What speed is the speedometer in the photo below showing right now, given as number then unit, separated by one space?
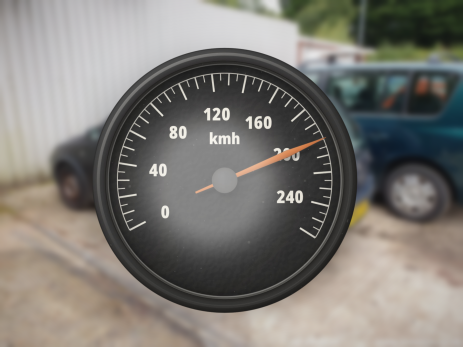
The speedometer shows 200 km/h
